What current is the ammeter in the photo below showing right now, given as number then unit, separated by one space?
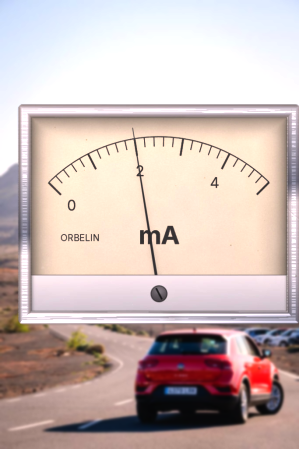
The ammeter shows 2 mA
